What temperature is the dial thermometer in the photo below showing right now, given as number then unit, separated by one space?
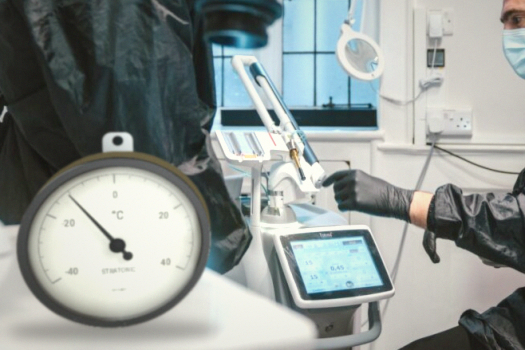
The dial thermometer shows -12 °C
